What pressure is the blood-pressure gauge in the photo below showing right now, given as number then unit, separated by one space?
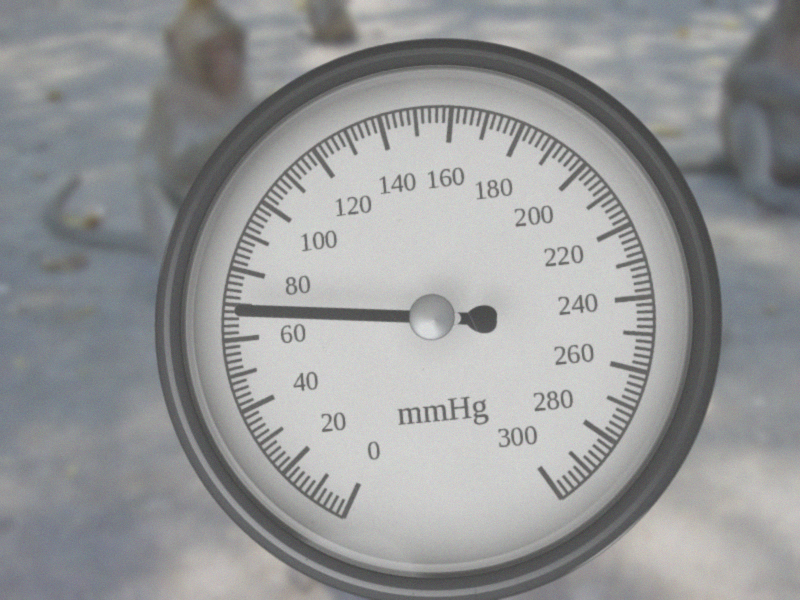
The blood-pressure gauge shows 68 mmHg
